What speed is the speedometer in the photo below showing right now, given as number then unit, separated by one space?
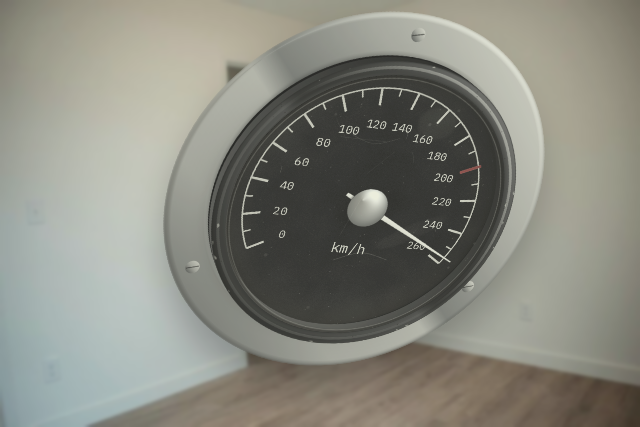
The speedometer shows 255 km/h
